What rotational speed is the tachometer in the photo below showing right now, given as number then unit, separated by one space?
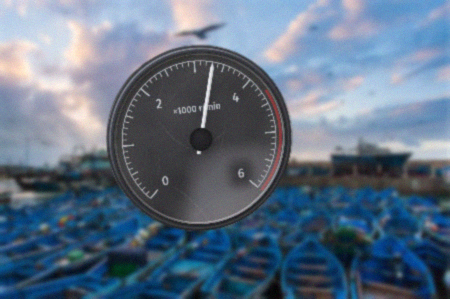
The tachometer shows 3300 rpm
